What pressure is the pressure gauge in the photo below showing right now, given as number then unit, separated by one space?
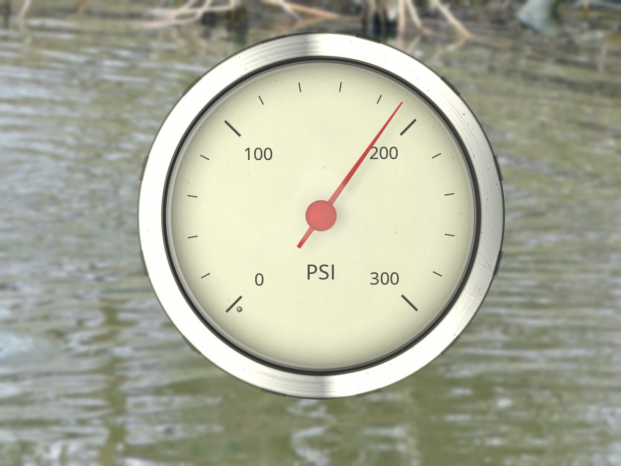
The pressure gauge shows 190 psi
